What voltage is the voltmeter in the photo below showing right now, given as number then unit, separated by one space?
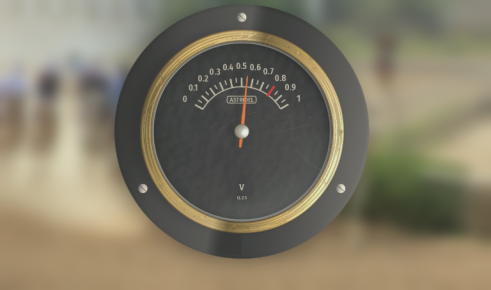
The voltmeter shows 0.55 V
